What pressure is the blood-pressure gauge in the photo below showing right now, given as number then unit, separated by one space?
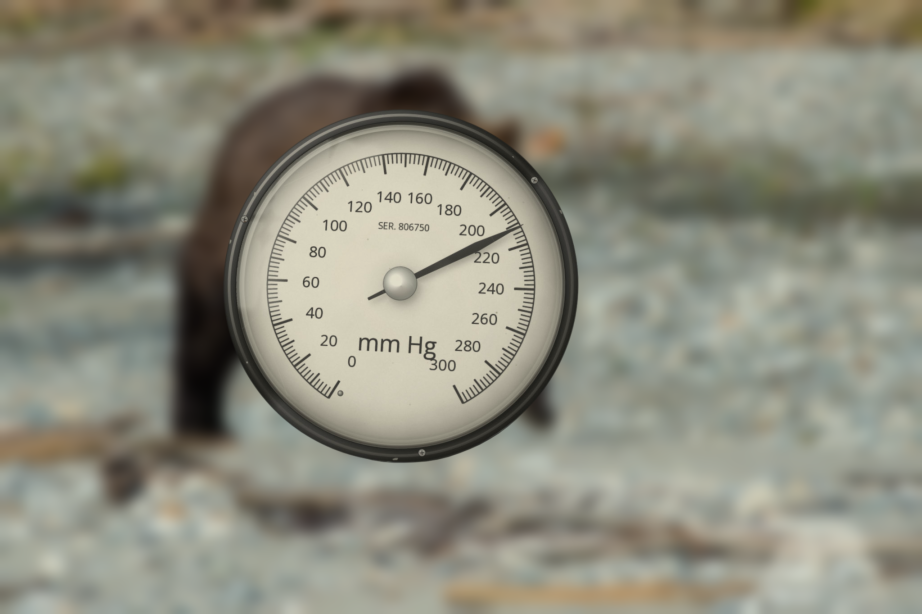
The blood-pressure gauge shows 212 mmHg
